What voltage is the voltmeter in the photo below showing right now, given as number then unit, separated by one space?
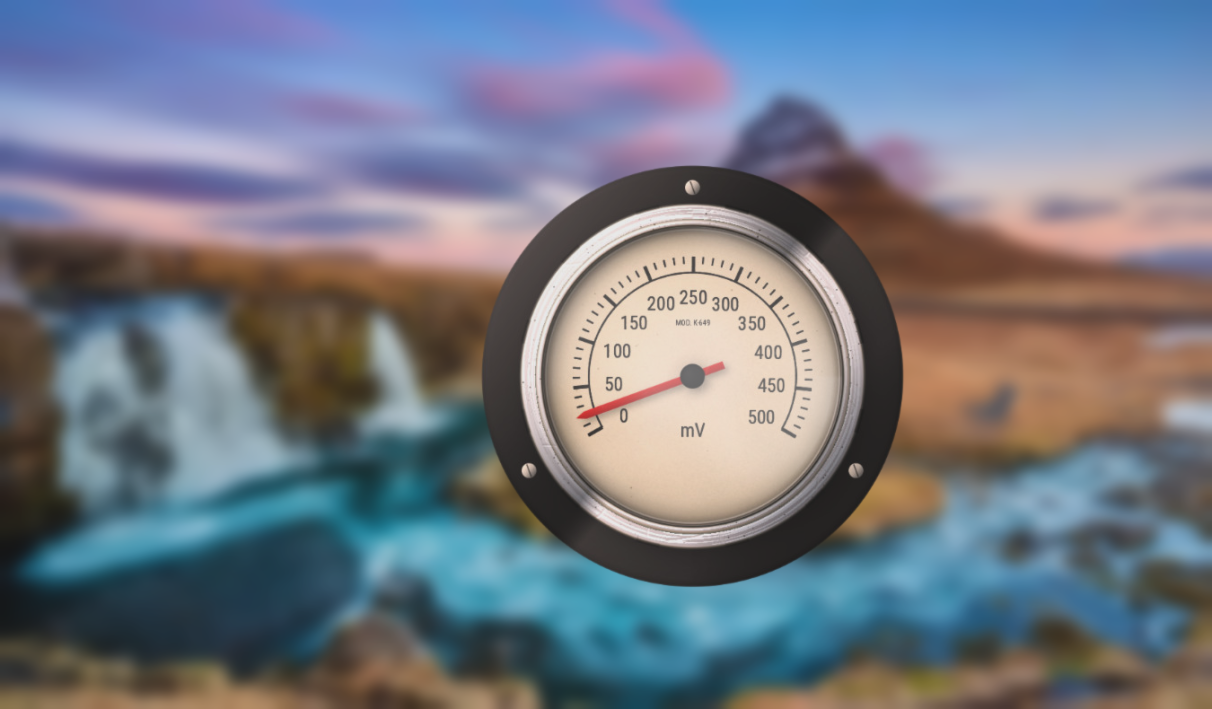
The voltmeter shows 20 mV
